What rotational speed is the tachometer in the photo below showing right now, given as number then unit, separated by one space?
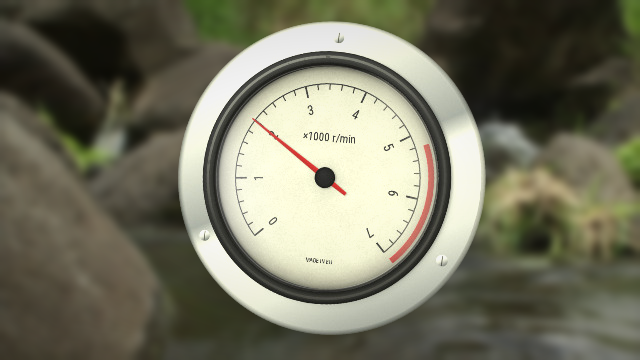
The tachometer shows 2000 rpm
